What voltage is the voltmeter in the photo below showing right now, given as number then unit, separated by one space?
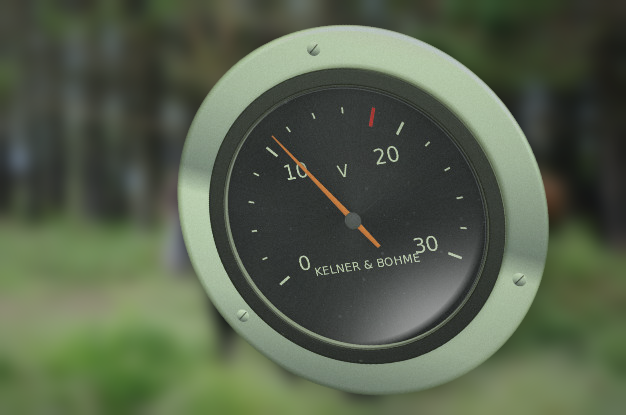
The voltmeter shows 11 V
